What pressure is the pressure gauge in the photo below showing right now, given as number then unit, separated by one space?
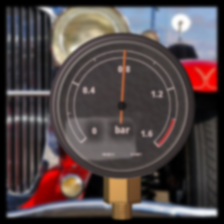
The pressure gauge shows 0.8 bar
